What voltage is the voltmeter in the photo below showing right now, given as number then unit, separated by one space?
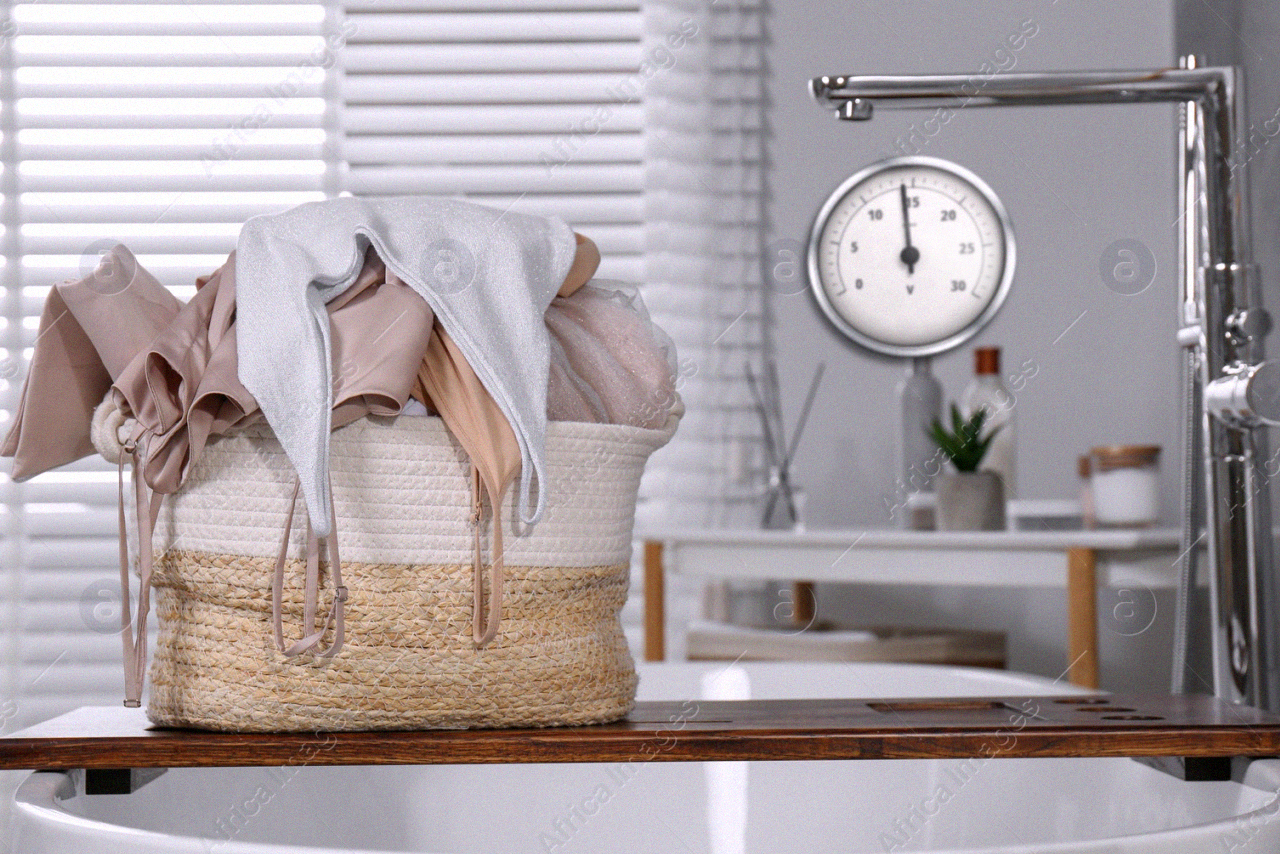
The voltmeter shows 14 V
